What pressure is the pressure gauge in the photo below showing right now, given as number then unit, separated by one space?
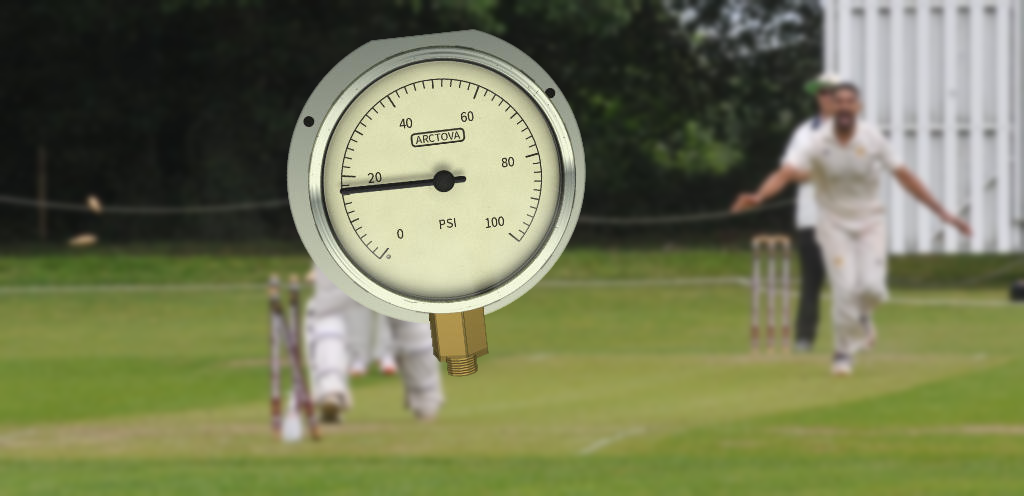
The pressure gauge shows 17 psi
